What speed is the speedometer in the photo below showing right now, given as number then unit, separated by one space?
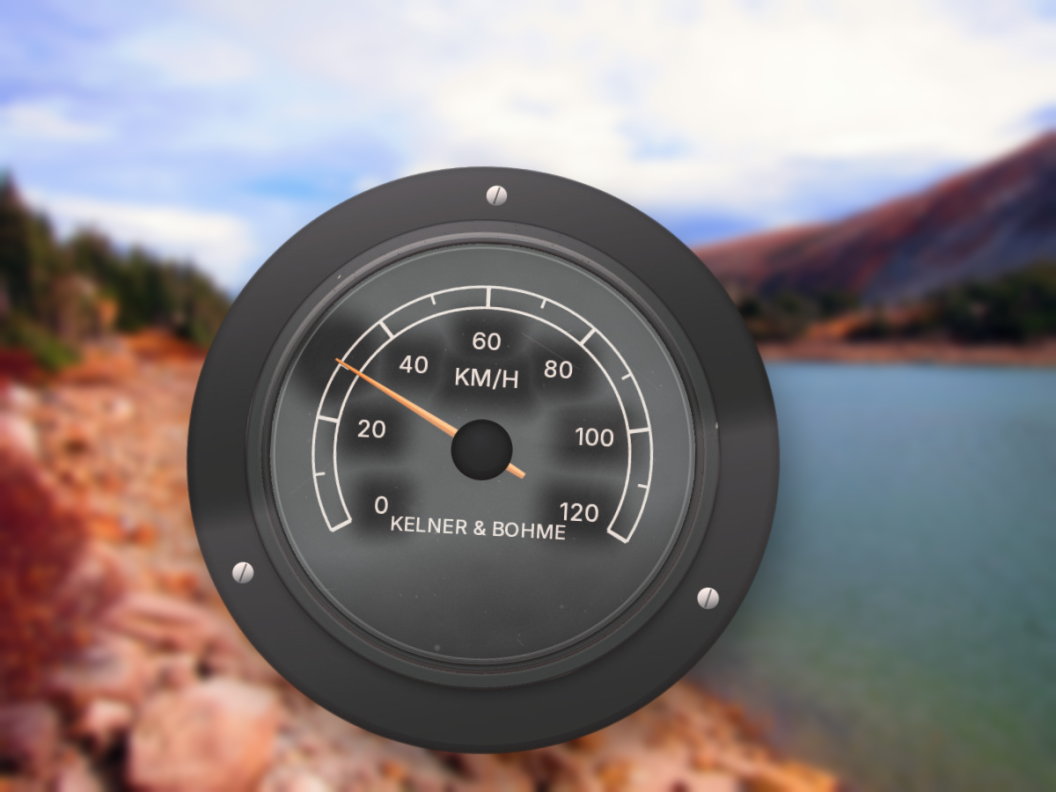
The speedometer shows 30 km/h
